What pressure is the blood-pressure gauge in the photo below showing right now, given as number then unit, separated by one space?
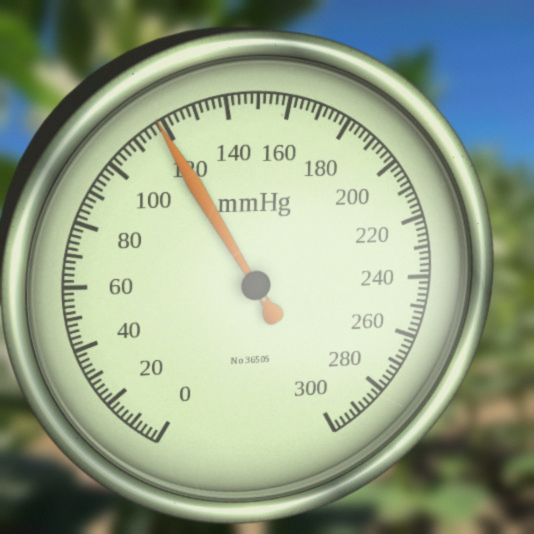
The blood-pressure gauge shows 118 mmHg
